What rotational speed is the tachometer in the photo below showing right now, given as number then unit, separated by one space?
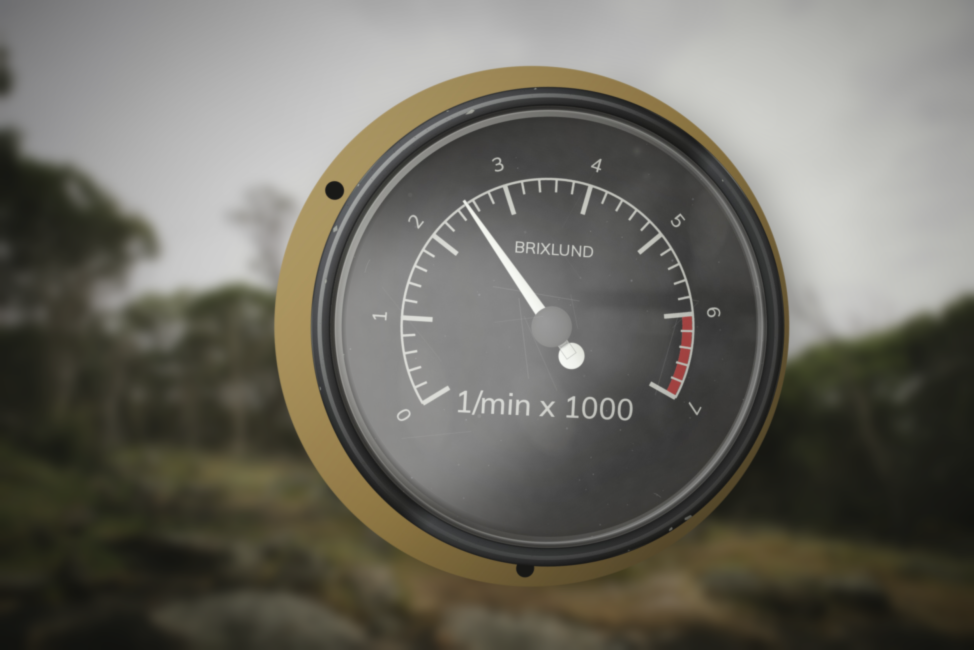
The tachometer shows 2500 rpm
